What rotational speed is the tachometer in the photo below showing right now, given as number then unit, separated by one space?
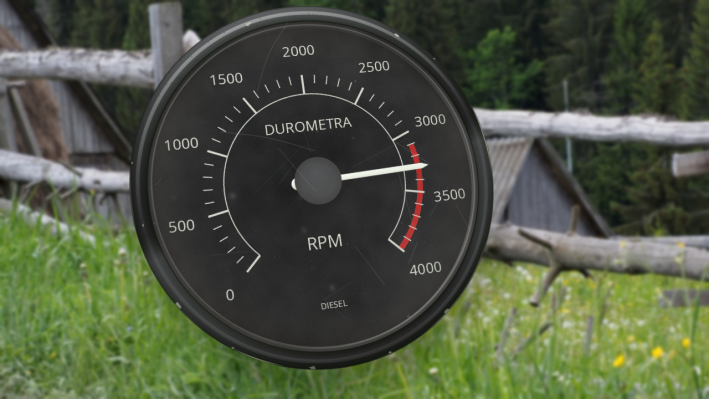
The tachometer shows 3300 rpm
